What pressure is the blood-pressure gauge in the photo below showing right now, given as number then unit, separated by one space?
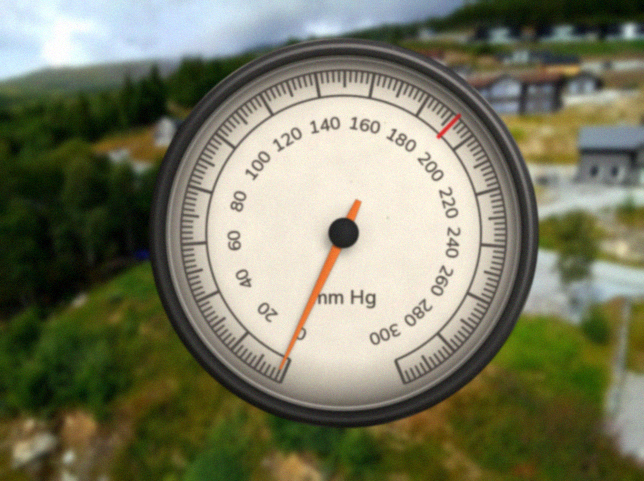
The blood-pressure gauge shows 2 mmHg
